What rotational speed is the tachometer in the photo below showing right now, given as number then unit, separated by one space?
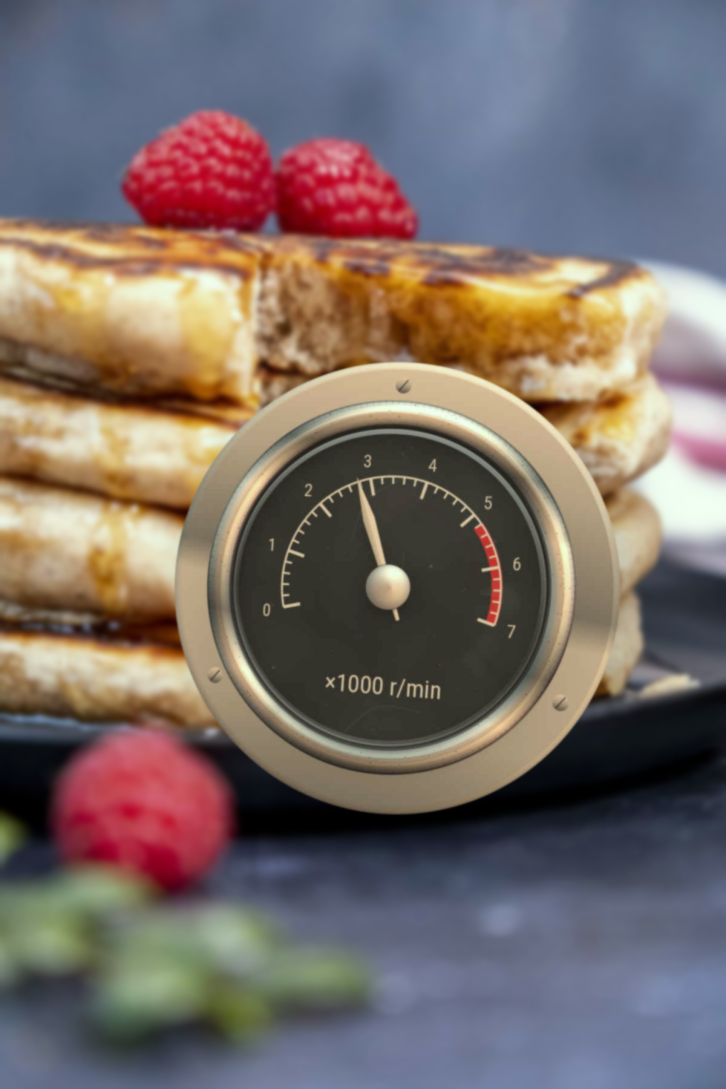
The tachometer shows 2800 rpm
